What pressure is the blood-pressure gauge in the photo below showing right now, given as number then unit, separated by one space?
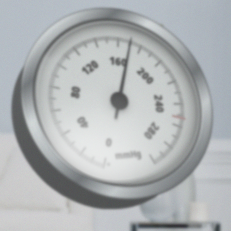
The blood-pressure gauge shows 170 mmHg
